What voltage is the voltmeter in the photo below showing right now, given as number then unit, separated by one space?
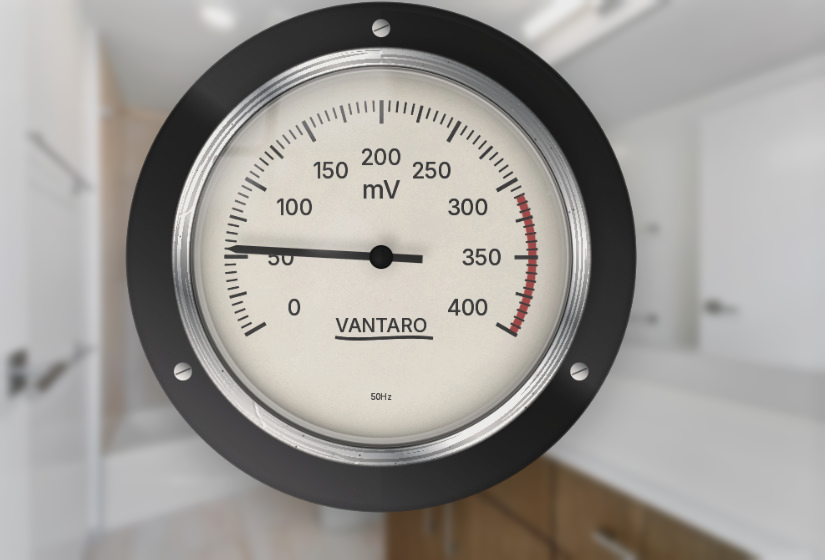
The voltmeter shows 55 mV
